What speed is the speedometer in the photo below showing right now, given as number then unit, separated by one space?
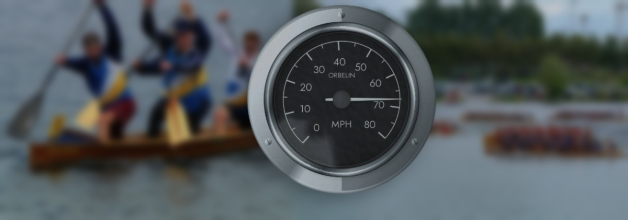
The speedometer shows 67.5 mph
